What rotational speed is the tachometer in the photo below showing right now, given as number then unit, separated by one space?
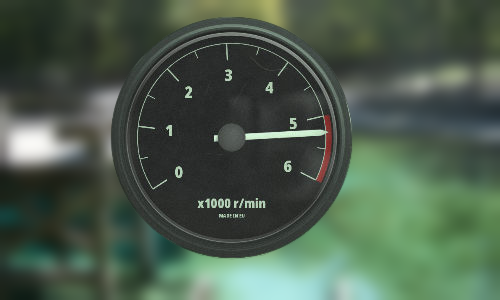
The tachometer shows 5250 rpm
